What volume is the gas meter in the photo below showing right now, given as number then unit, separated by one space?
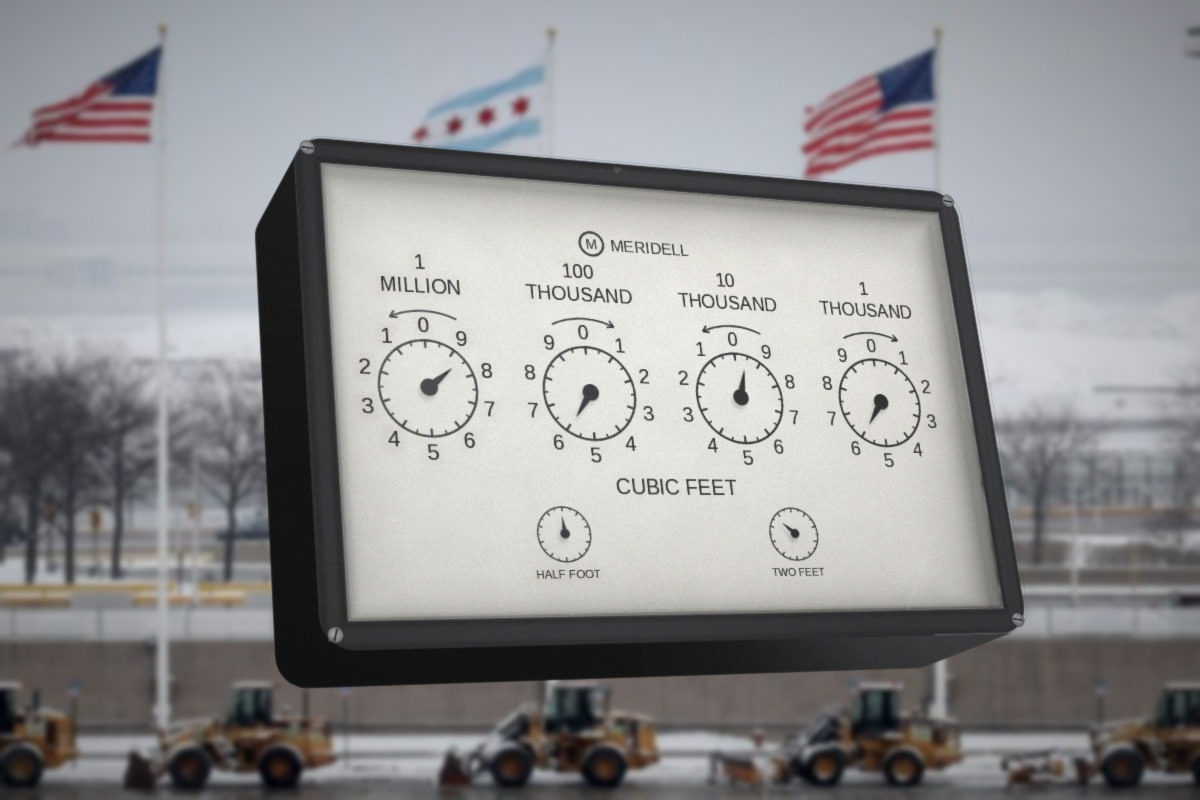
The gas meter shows 859600 ft³
